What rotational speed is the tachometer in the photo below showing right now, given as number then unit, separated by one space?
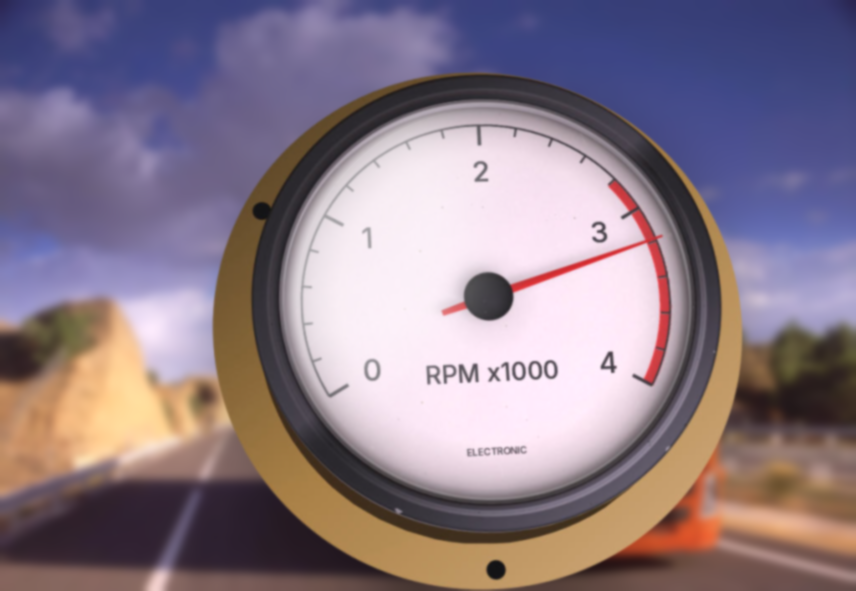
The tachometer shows 3200 rpm
